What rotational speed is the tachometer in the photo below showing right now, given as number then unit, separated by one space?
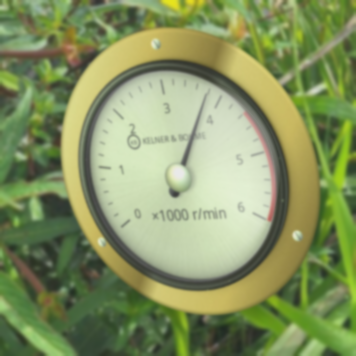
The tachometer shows 3800 rpm
